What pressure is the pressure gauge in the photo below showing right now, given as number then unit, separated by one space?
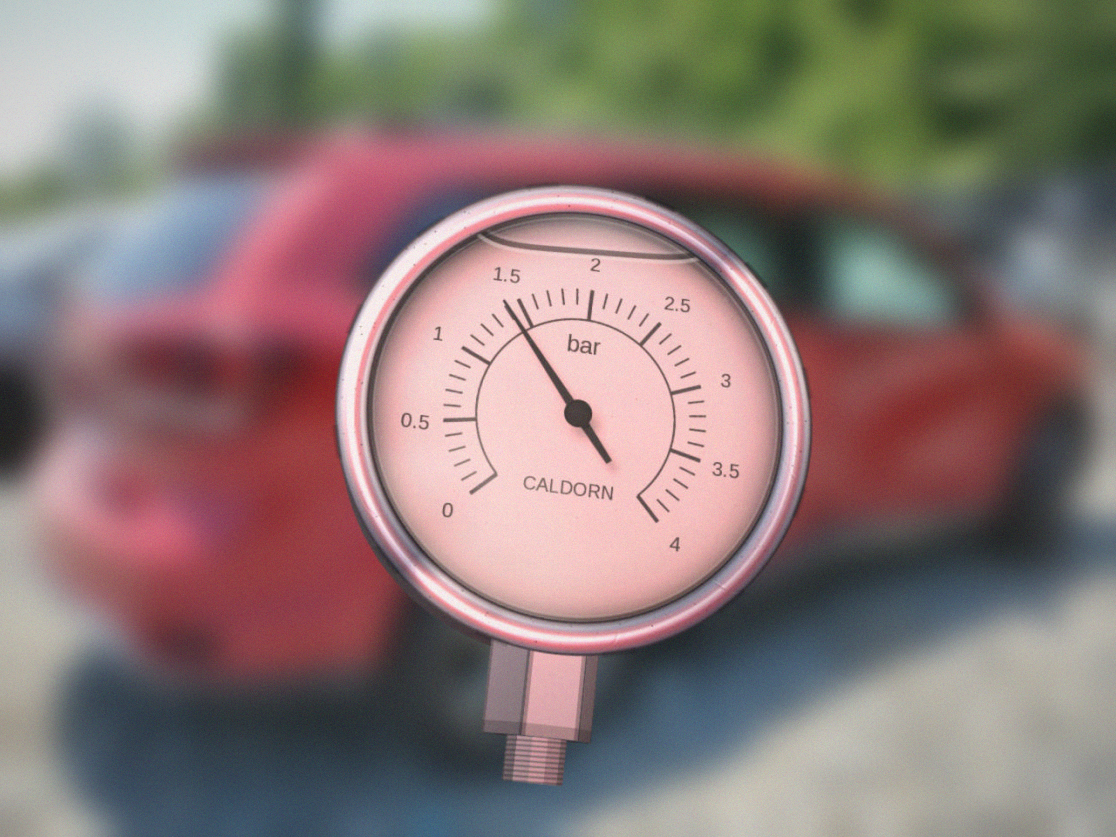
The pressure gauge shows 1.4 bar
